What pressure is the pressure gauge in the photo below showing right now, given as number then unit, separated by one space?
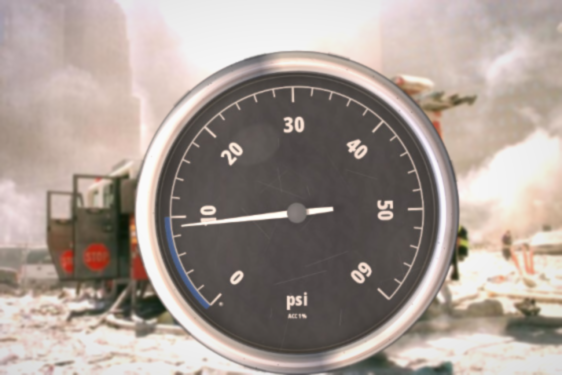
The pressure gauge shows 9 psi
